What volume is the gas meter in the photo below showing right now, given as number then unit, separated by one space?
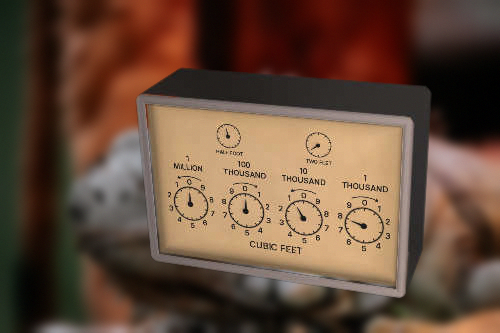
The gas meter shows 800 ft³
